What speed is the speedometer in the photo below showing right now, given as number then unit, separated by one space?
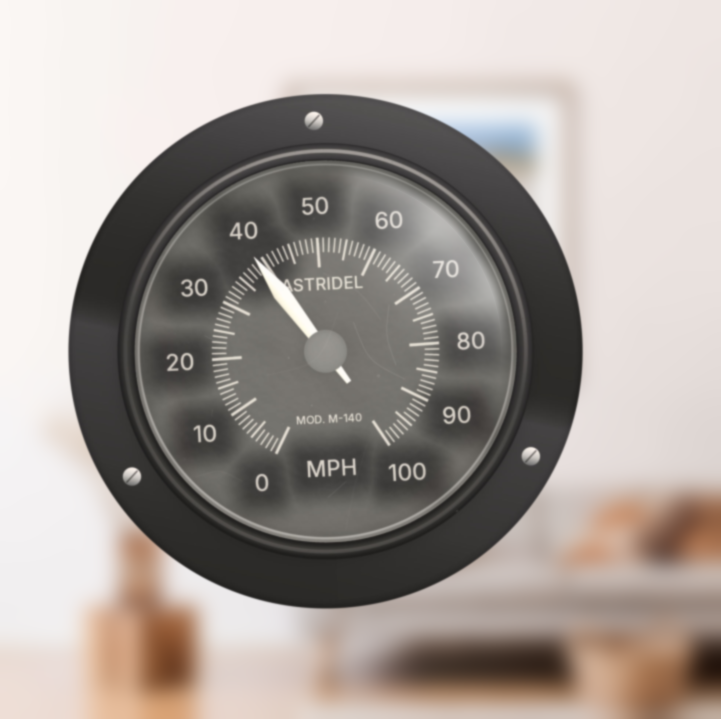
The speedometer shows 39 mph
